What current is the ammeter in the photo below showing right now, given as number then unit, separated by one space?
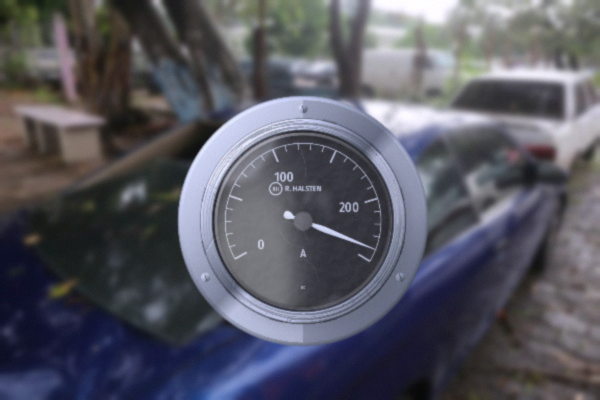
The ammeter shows 240 A
